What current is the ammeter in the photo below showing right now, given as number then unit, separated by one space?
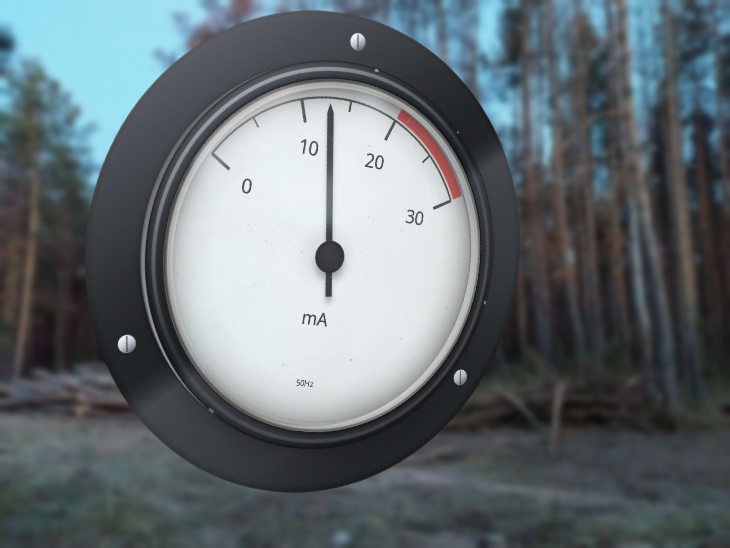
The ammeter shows 12.5 mA
